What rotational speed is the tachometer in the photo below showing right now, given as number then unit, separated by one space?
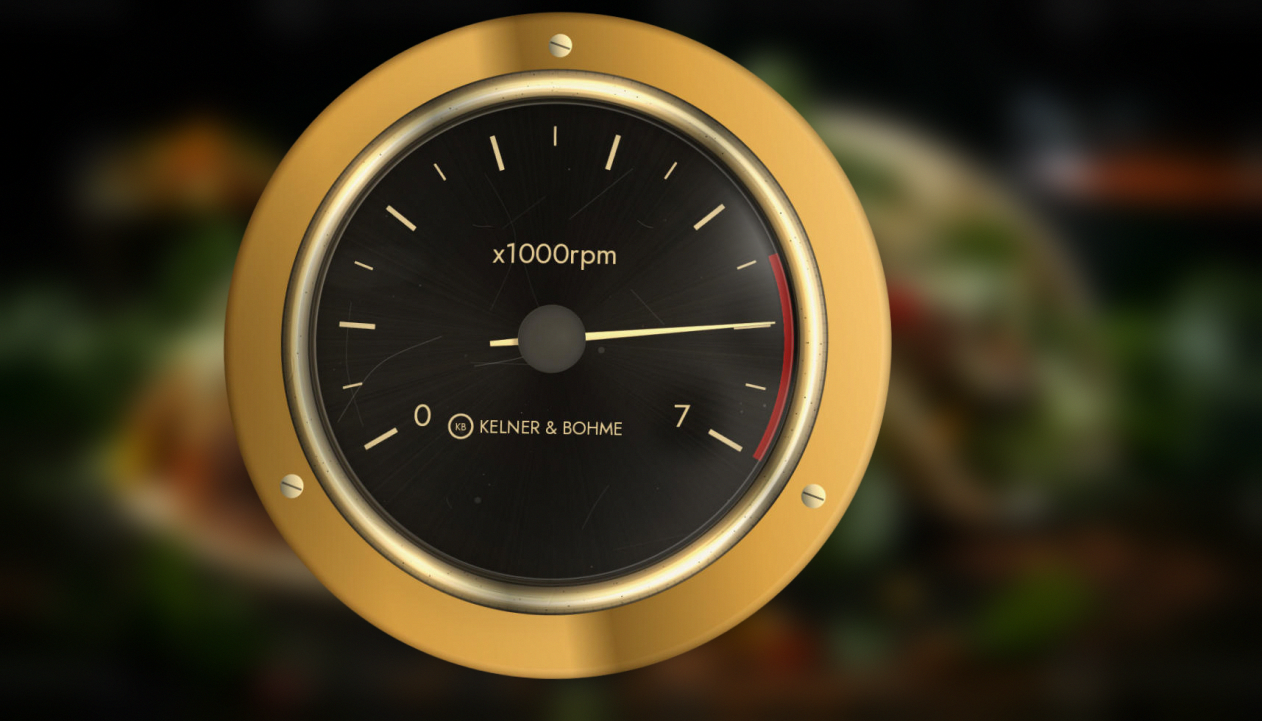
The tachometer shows 6000 rpm
